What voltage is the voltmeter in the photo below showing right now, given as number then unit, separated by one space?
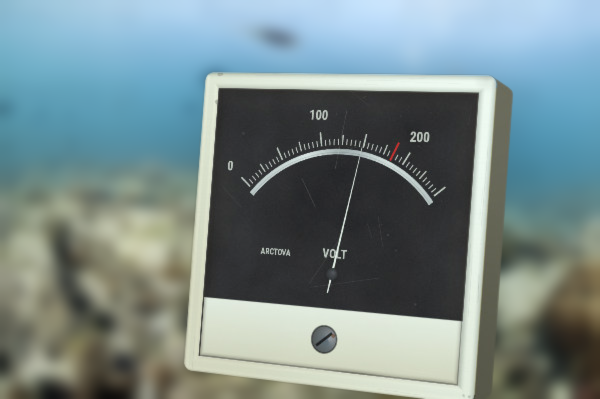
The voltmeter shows 150 V
